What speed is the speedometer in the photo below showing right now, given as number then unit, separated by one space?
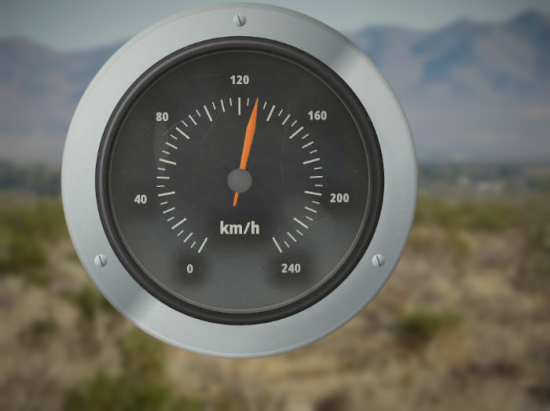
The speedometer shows 130 km/h
